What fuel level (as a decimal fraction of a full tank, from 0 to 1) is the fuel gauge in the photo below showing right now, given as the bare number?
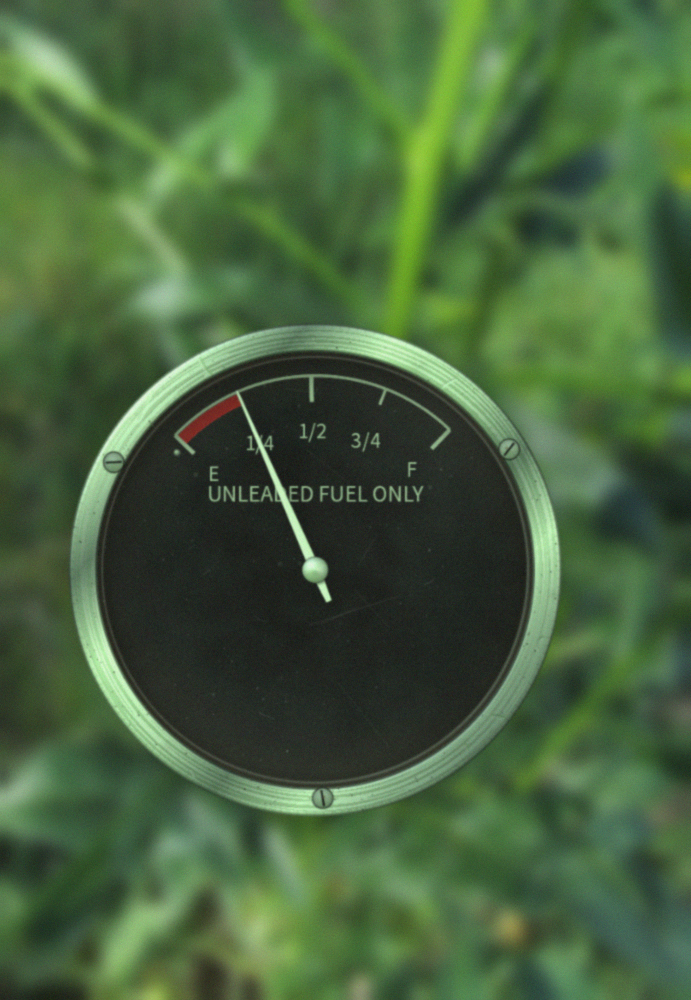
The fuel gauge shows 0.25
